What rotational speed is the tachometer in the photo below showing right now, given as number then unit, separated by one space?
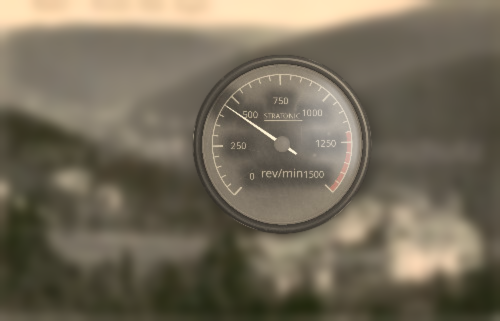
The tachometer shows 450 rpm
